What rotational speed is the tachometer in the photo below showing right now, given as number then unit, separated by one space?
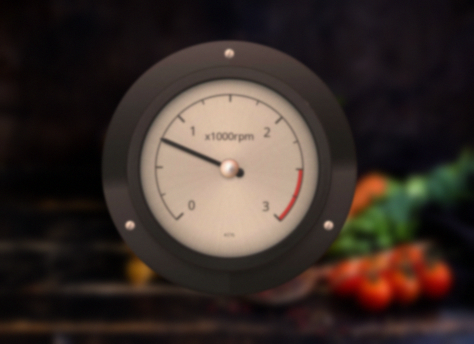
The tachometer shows 750 rpm
